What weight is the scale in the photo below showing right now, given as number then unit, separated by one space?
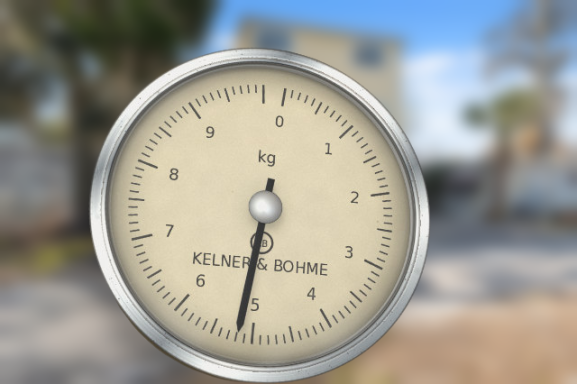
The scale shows 5.2 kg
